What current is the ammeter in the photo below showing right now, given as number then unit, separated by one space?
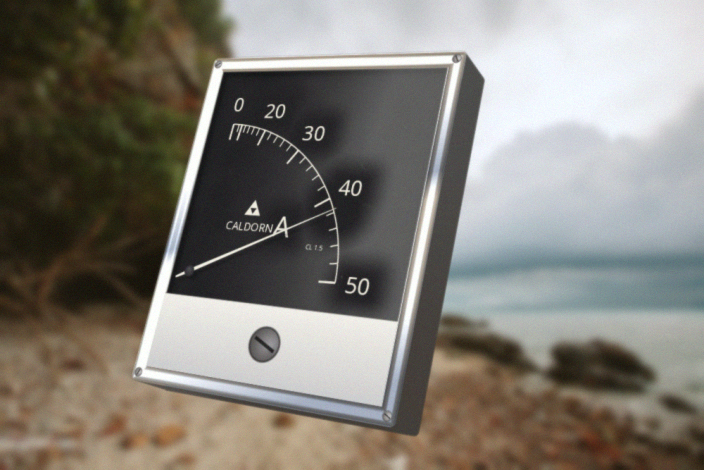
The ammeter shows 42 A
